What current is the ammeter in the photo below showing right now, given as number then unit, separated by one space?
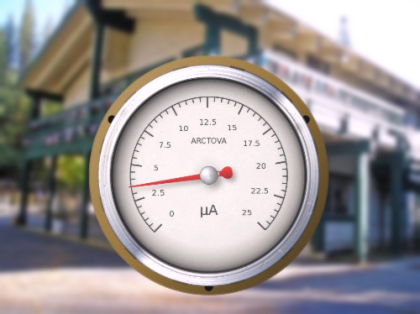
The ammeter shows 3.5 µA
